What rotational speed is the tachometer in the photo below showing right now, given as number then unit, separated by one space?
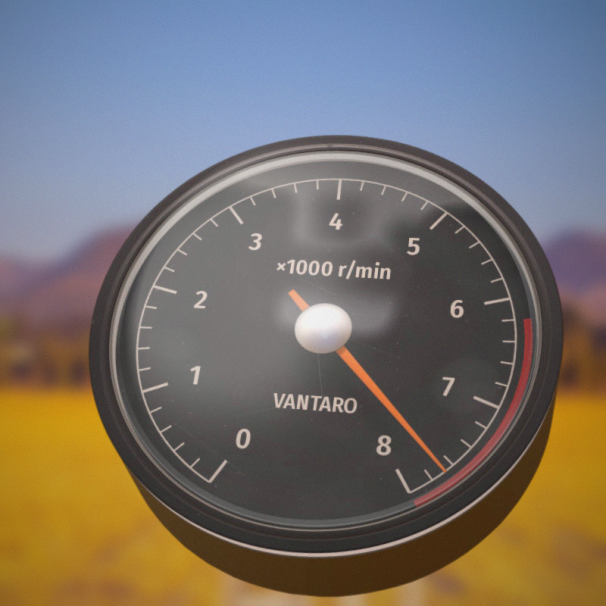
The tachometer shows 7700 rpm
